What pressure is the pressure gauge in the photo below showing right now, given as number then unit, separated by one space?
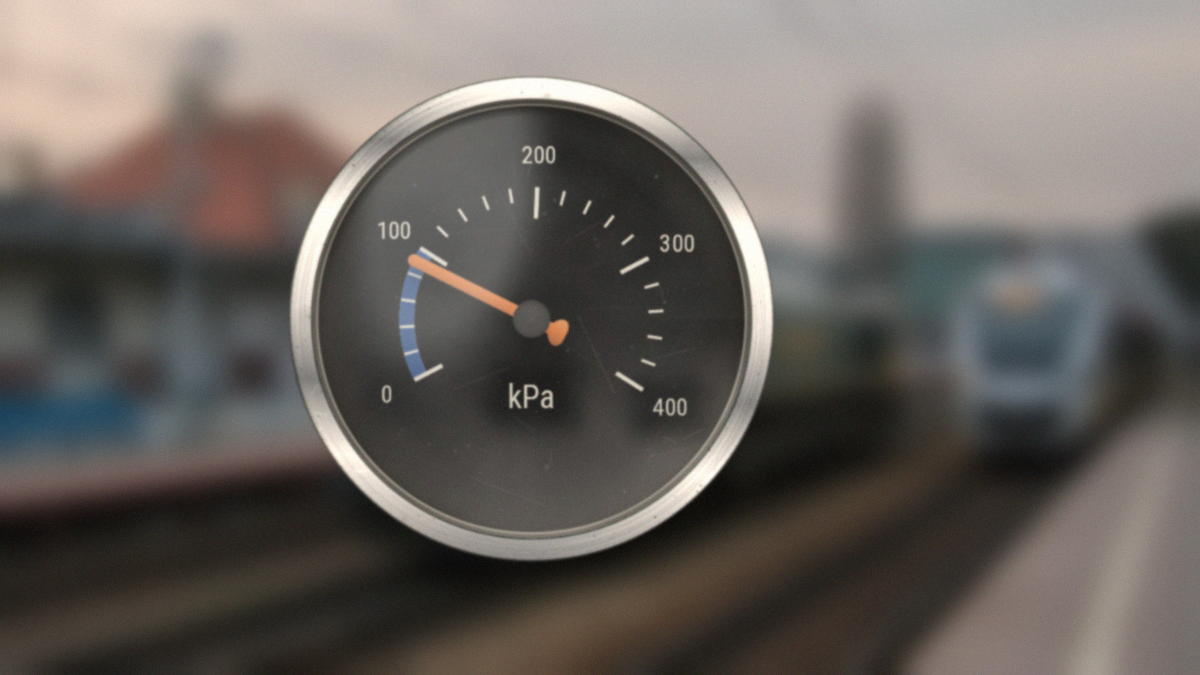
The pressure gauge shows 90 kPa
